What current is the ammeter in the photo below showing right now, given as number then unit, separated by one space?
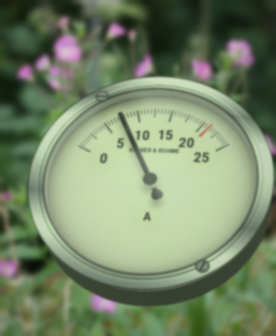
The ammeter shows 7.5 A
